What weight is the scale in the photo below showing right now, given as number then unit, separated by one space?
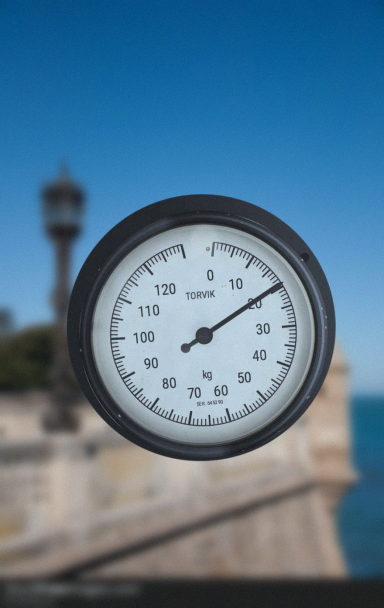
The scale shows 19 kg
